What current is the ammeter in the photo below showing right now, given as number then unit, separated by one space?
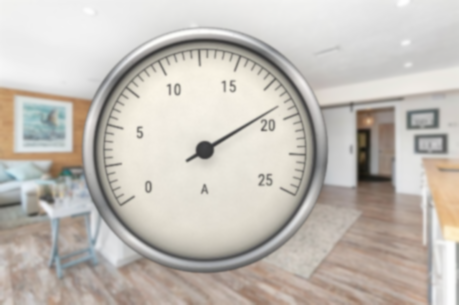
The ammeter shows 19 A
